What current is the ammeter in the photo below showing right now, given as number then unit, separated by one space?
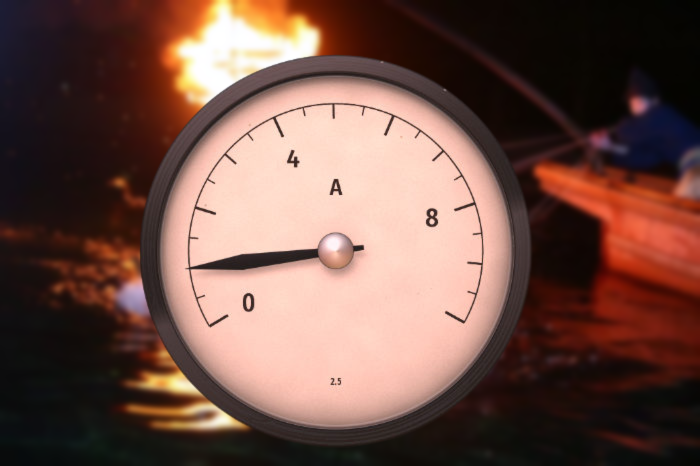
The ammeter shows 1 A
